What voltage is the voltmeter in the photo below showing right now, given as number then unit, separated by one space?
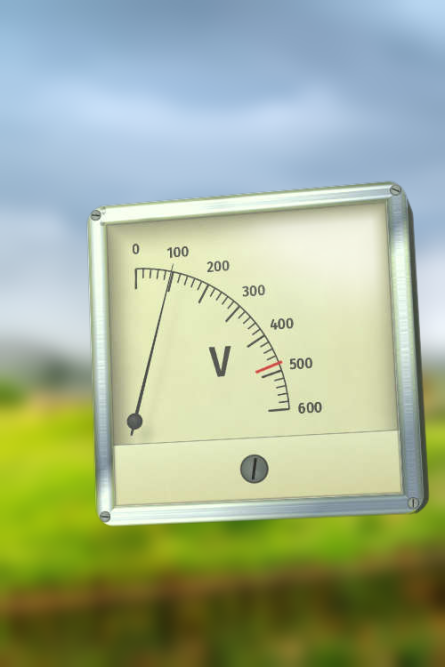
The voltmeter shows 100 V
